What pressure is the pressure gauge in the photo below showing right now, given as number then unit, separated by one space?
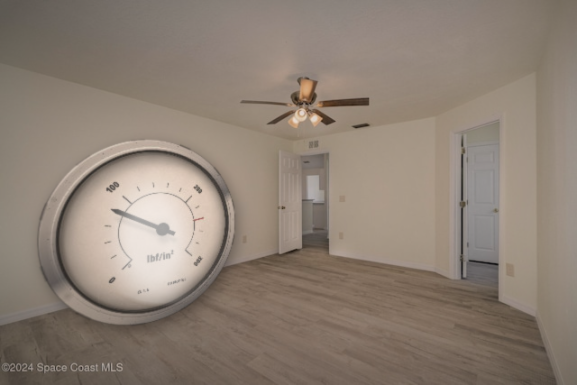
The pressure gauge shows 80 psi
